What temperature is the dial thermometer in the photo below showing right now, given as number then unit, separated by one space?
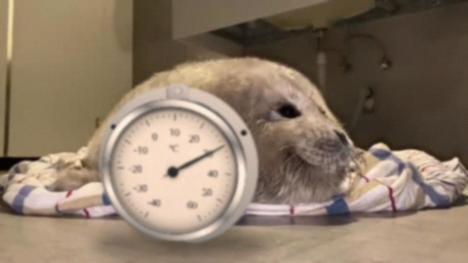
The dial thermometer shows 30 °C
